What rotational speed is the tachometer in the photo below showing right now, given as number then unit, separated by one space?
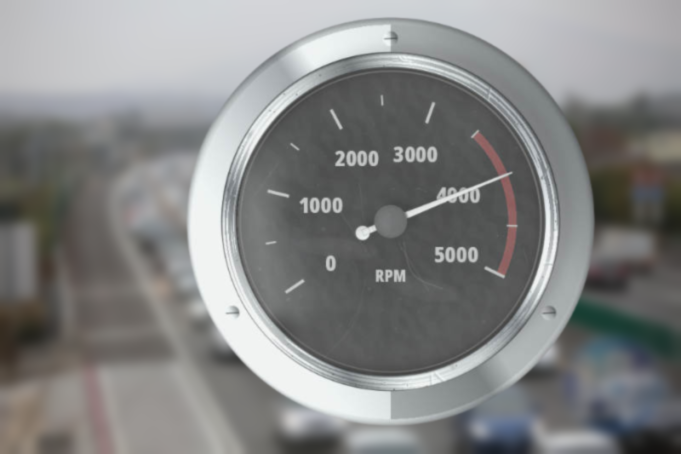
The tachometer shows 4000 rpm
